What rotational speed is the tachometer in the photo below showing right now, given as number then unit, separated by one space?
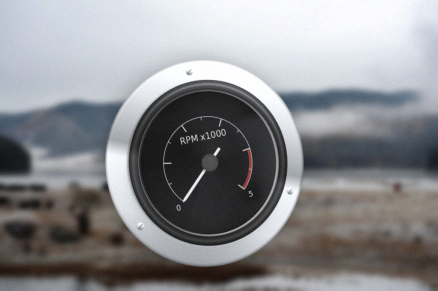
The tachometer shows 0 rpm
